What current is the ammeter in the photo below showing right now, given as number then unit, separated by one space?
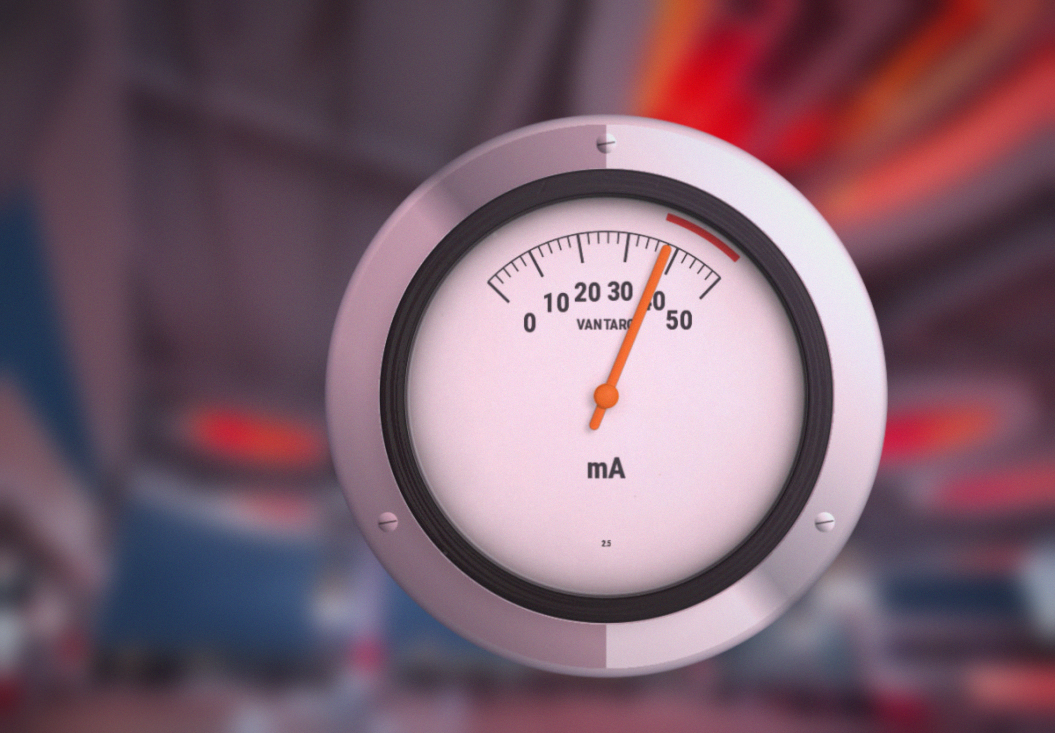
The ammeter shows 38 mA
